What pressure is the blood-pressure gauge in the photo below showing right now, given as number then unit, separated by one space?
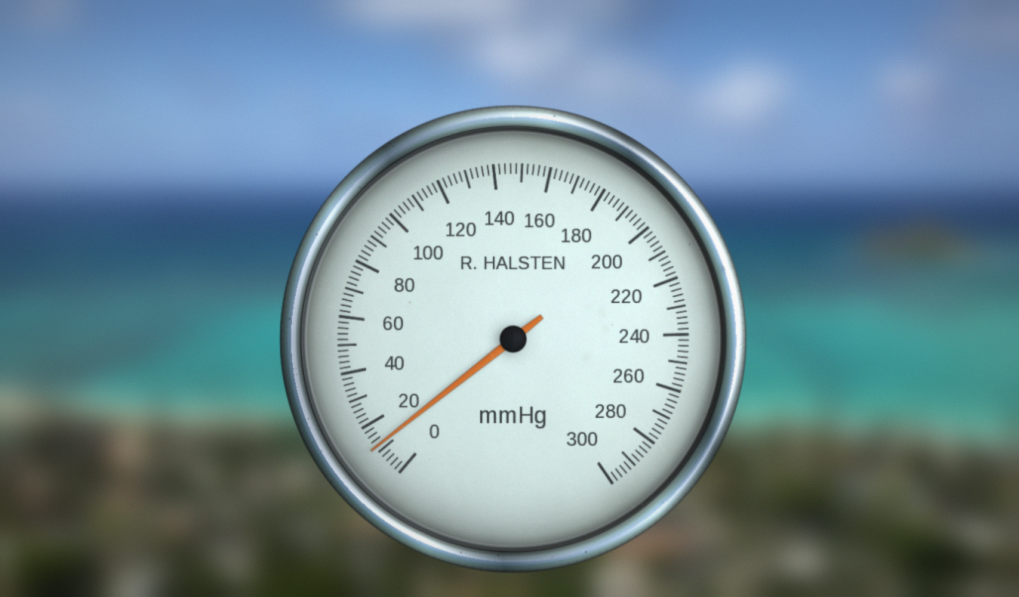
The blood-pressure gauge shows 12 mmHg
